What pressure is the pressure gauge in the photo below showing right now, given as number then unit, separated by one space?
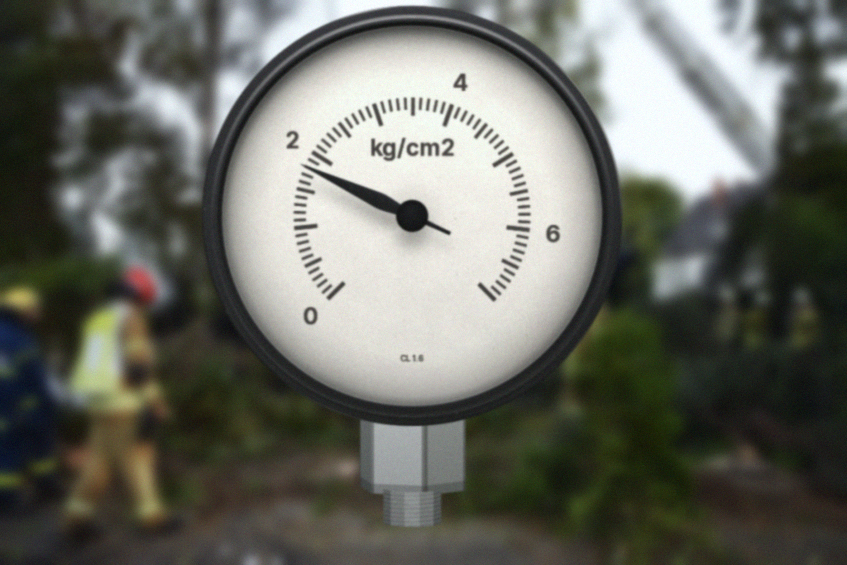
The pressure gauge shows 1.8 kg/cm²
